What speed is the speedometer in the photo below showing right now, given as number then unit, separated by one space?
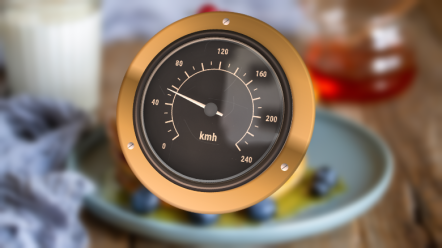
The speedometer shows 55 km/h
